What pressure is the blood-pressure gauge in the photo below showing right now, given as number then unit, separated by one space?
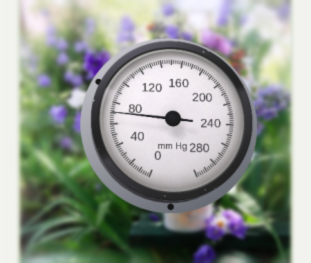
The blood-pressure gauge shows 70 mmHg
